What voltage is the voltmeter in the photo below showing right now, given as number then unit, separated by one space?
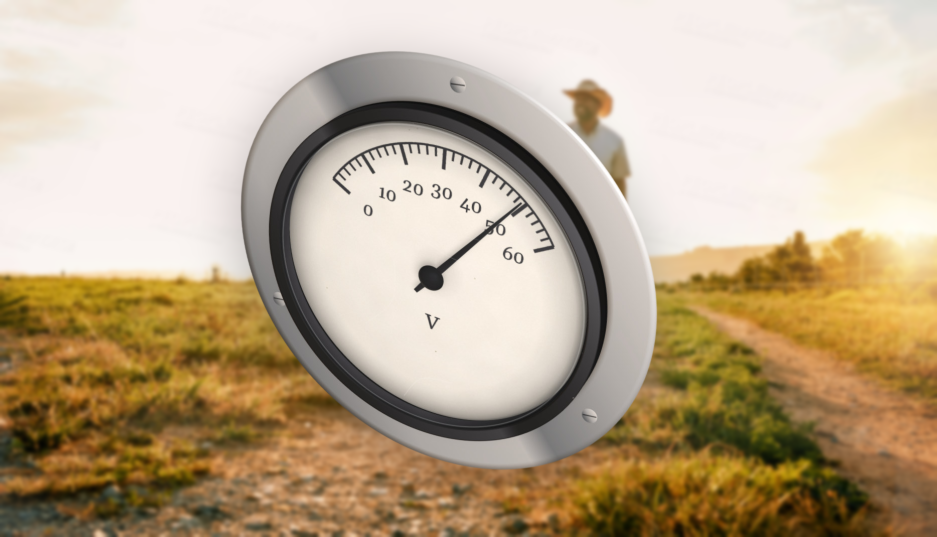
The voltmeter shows 49 V
